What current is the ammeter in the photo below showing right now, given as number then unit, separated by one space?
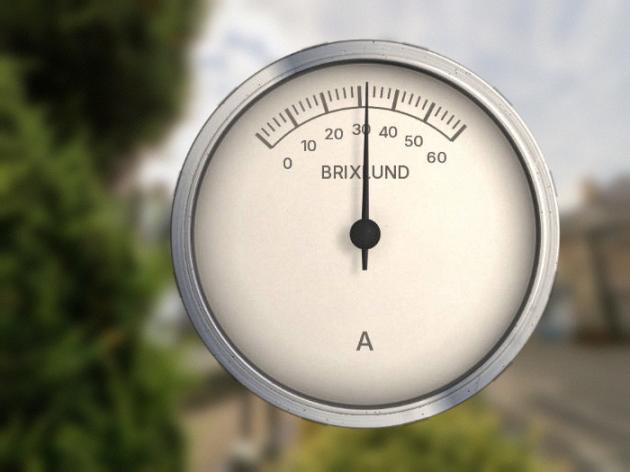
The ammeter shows 32 A
